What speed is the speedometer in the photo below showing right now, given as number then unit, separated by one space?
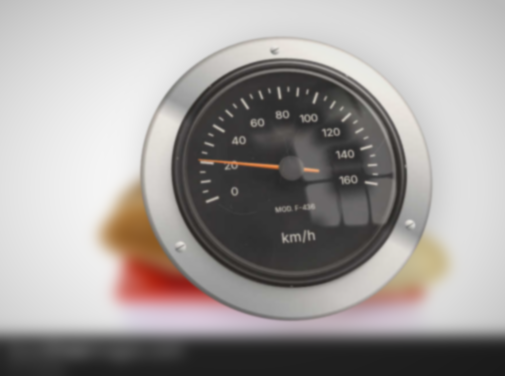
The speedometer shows 20 km/h
